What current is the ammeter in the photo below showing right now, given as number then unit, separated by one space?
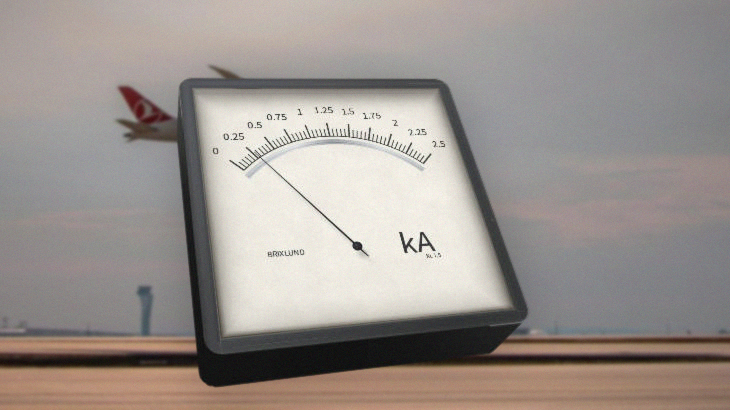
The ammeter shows 0.25 kA
